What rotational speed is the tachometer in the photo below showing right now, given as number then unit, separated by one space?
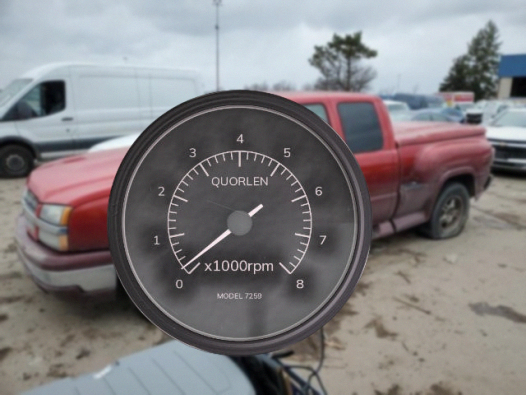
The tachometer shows 200 rpm
